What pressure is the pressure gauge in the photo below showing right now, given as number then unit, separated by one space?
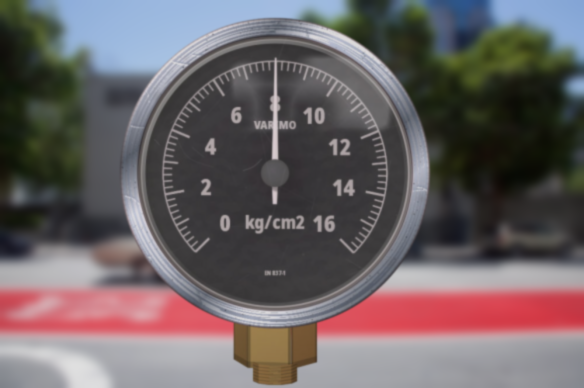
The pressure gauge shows 8 kg/cm²
